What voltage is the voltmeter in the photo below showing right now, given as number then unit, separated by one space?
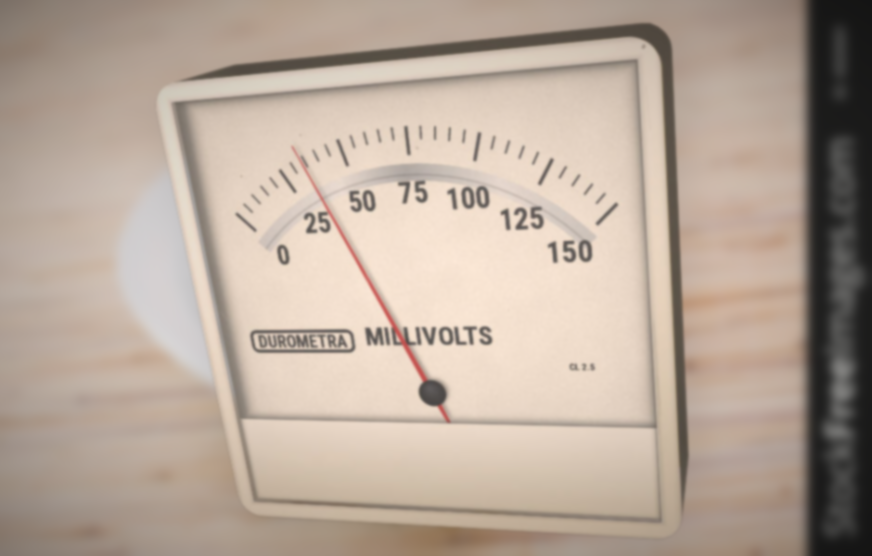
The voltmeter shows 35 mV
